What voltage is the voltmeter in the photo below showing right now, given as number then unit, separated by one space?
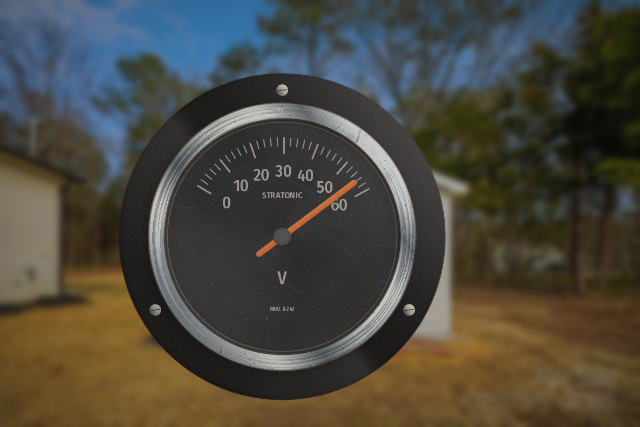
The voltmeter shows 56 V
